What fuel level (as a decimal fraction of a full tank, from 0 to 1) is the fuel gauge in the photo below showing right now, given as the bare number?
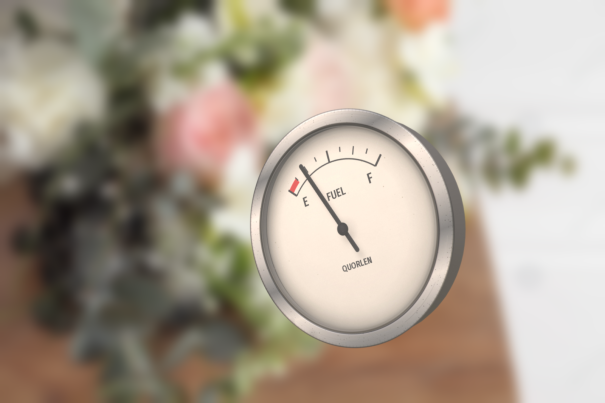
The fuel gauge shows 0.25
